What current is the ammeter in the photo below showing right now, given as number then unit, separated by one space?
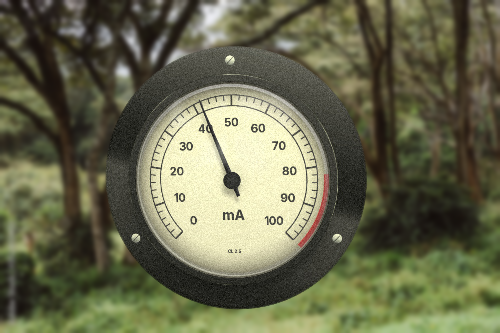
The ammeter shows 42 mA
